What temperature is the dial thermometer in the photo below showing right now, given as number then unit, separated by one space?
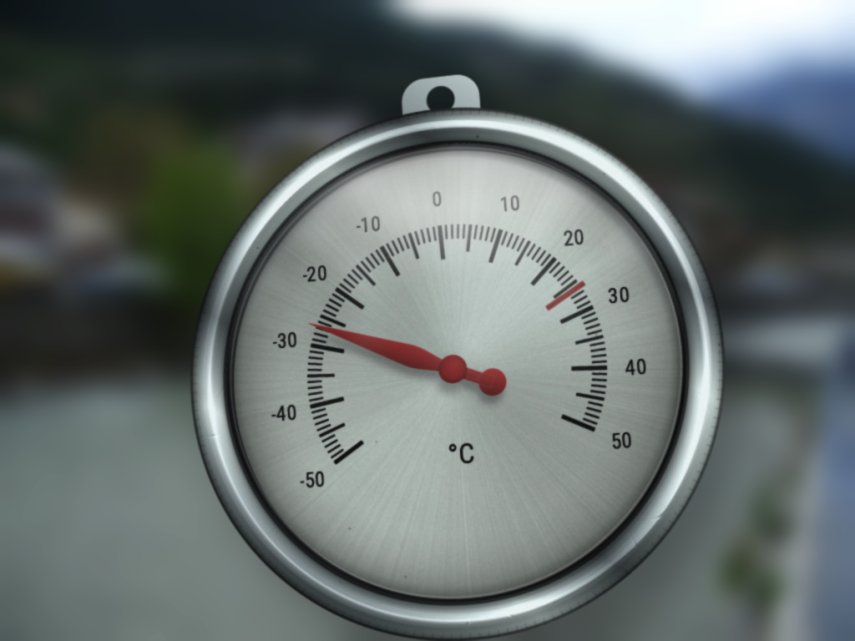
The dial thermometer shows -27 °C
